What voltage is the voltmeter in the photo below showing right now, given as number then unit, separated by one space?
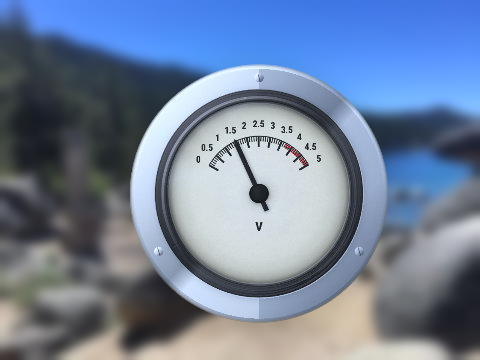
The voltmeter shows 1.5 V
